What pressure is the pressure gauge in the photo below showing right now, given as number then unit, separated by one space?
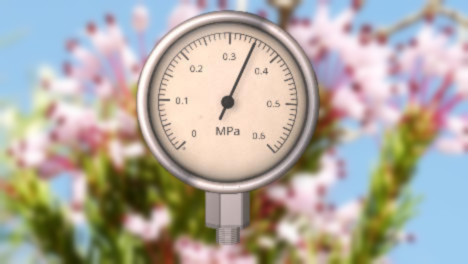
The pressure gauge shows 0.35 MPa
